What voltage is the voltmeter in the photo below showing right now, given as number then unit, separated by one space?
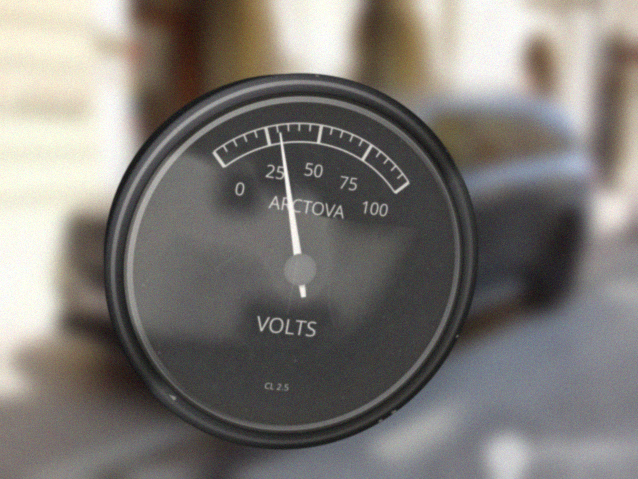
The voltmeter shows 30 V
